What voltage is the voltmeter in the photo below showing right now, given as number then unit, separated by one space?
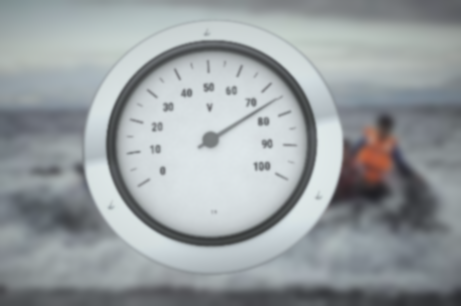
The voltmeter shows 75 V
